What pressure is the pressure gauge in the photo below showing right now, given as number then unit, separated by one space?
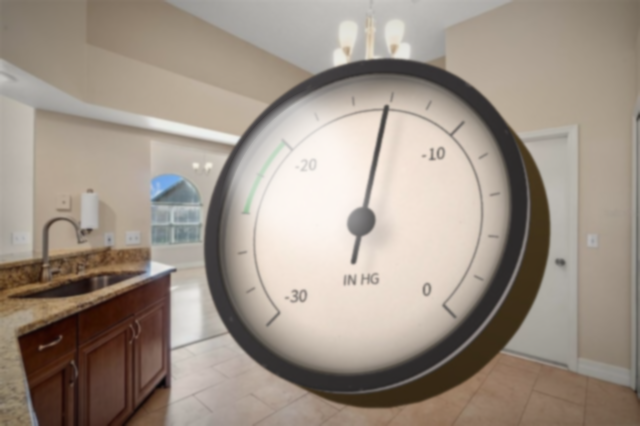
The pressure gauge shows -14 inHg
